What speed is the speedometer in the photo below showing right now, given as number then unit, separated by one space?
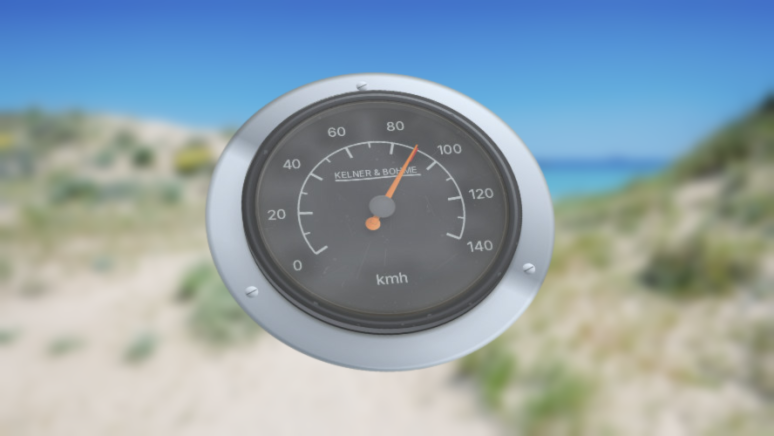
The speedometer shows 90 km/h
